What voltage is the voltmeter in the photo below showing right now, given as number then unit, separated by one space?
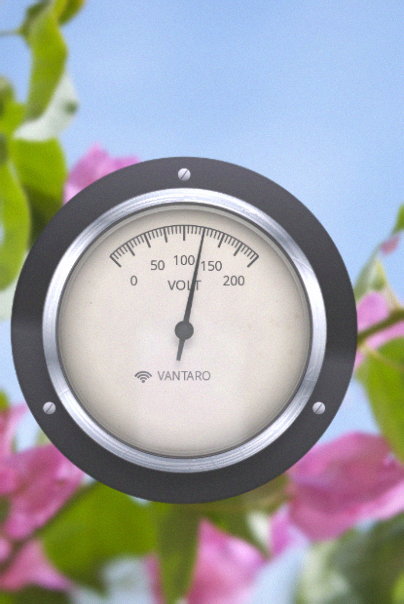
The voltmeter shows 125 V
